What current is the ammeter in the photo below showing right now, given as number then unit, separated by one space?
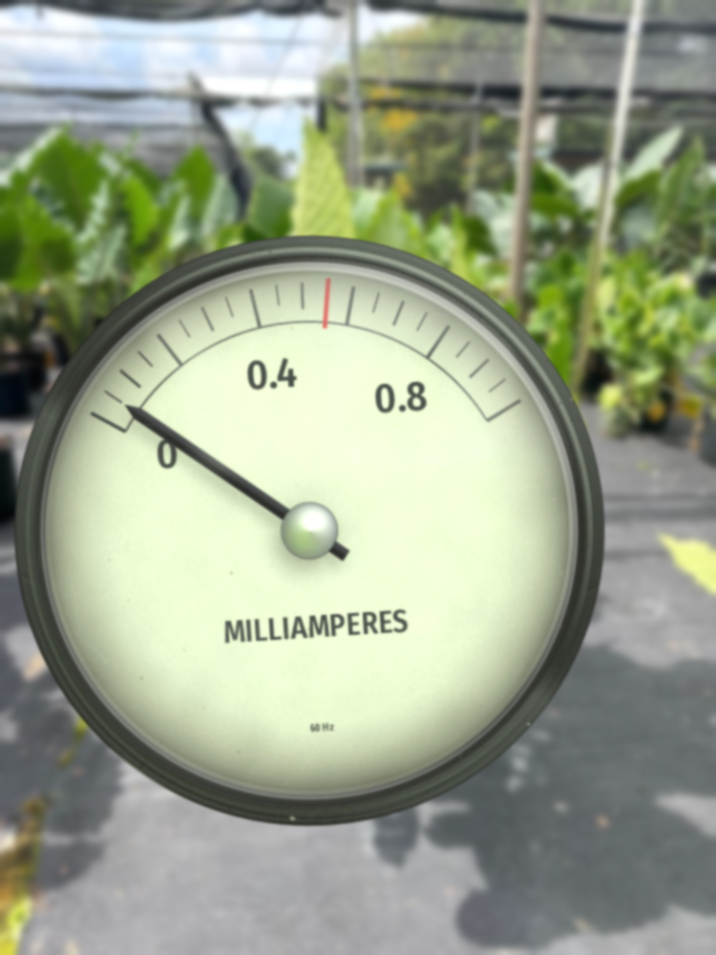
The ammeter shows 0.05 mA
